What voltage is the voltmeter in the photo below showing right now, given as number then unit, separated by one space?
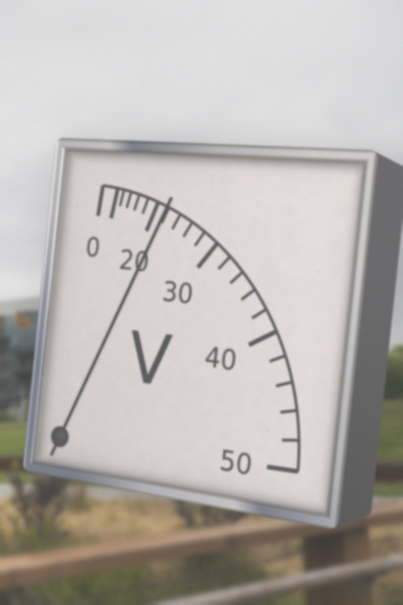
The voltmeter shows 22 V
